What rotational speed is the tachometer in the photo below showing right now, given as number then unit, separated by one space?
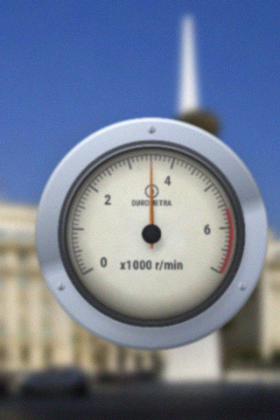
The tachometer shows 3500 rpm
